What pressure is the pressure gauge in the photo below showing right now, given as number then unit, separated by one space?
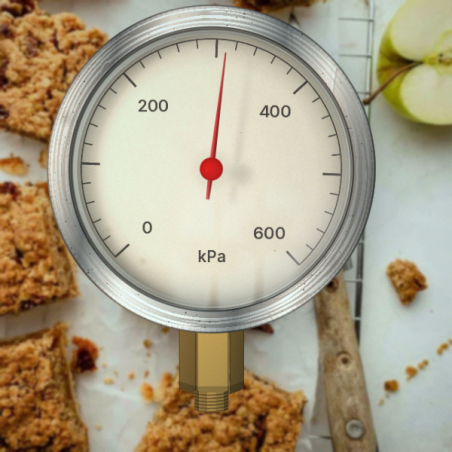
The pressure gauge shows 310 kPa
